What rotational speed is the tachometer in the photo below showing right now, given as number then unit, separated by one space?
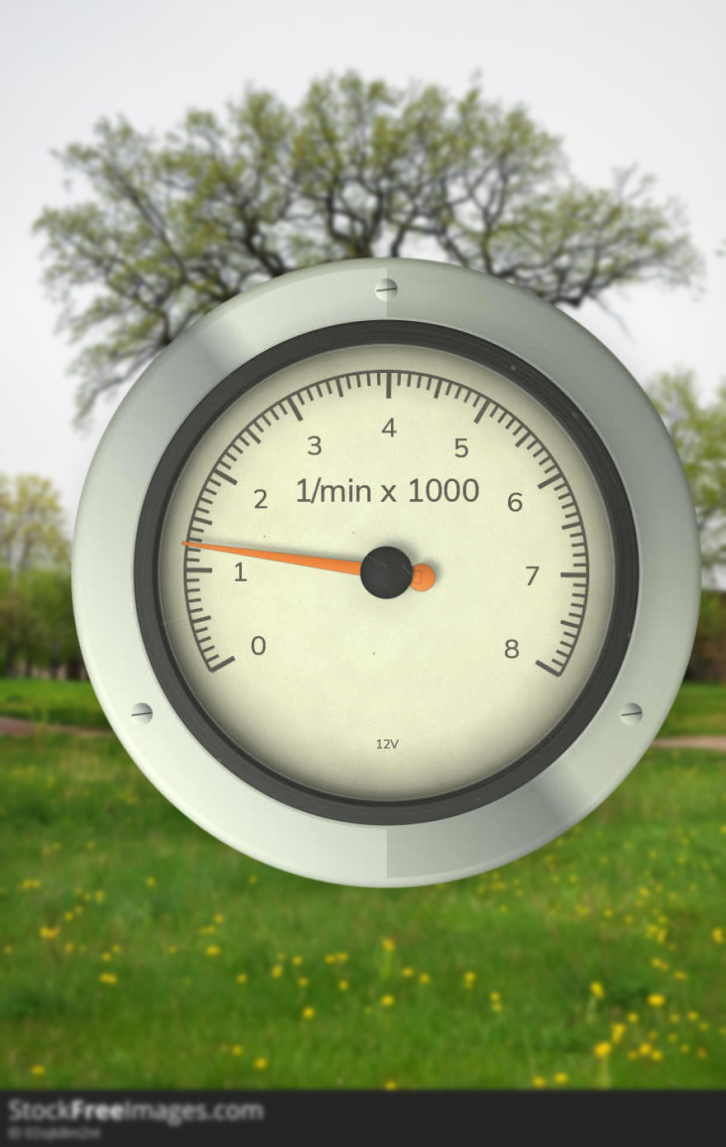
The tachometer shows 1250 rpm
